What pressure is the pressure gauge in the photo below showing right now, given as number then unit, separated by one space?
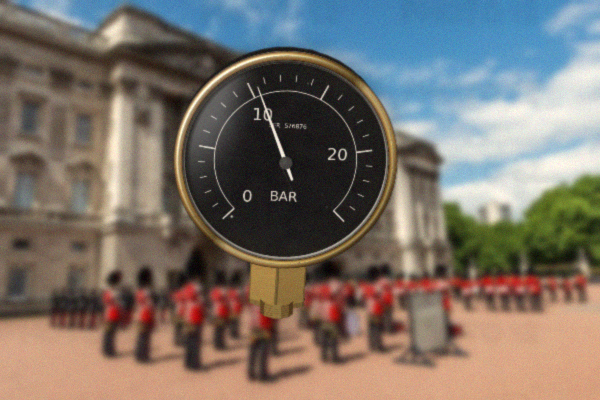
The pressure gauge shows 10.5 bar
